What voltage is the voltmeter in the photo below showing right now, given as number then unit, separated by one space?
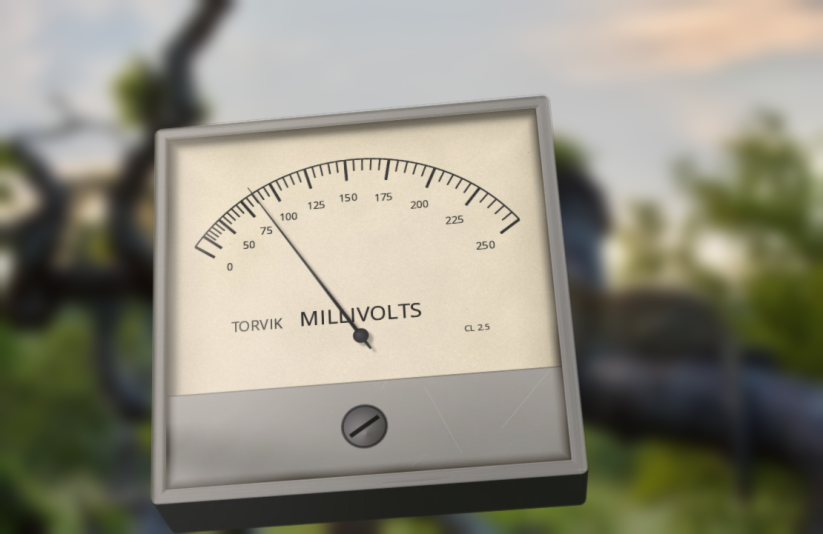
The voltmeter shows 85 mV
